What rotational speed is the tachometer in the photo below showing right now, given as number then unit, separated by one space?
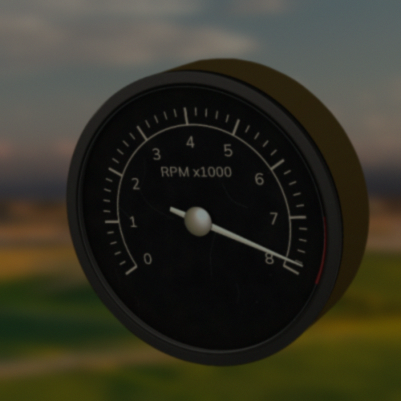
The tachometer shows 7800 rpm
